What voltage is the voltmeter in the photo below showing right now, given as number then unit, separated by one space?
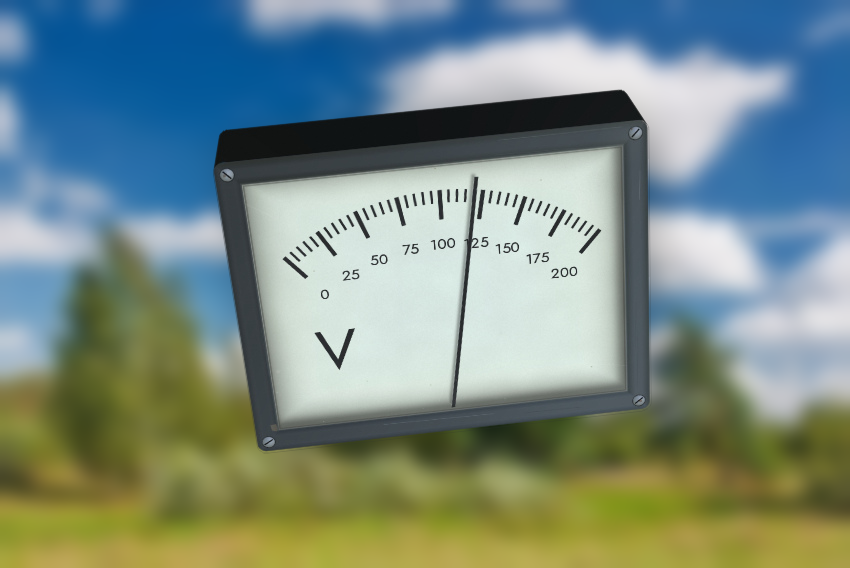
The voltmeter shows 120 V
